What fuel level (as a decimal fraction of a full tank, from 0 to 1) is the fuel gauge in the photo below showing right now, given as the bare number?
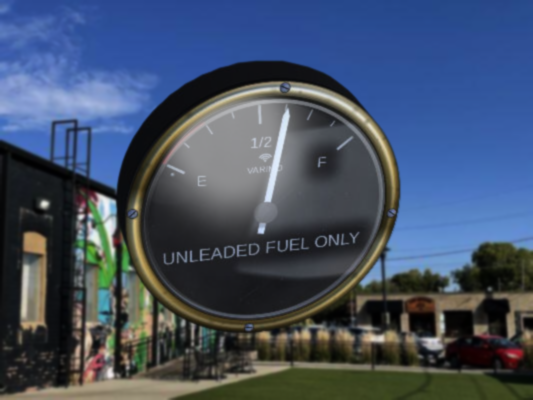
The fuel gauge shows 0.625
